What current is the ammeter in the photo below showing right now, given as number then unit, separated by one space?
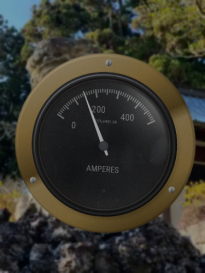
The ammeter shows 150 A
